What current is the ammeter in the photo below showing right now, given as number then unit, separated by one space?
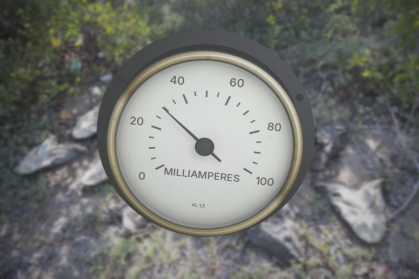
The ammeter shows 30 mA
